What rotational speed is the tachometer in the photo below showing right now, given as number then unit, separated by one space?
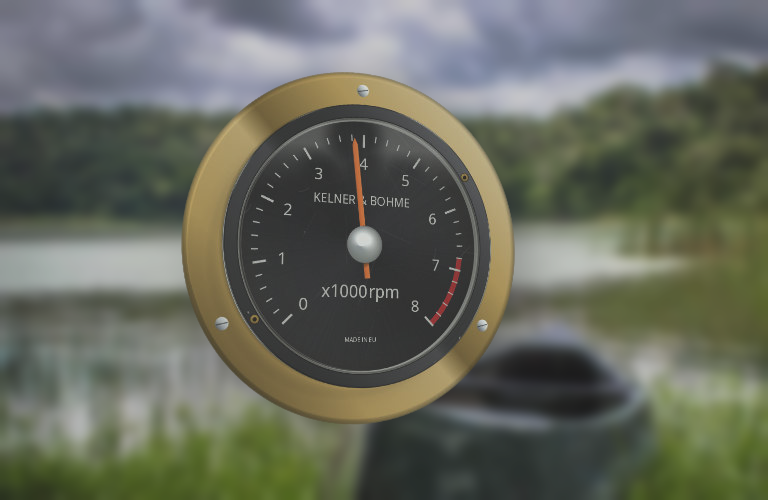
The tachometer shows 3800 rpm
